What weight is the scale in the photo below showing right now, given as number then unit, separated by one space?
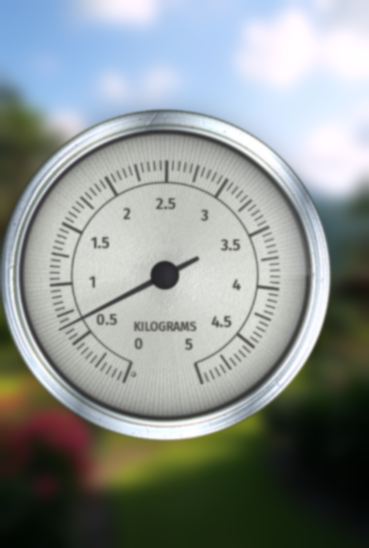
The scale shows 0.65 kg
